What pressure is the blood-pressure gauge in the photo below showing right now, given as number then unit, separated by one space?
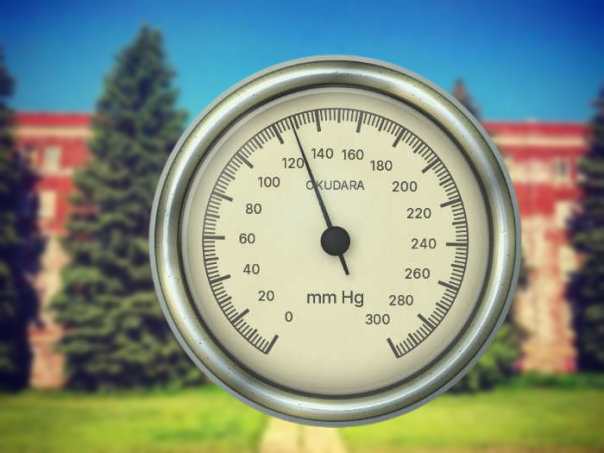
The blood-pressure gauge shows 128 mmHg
